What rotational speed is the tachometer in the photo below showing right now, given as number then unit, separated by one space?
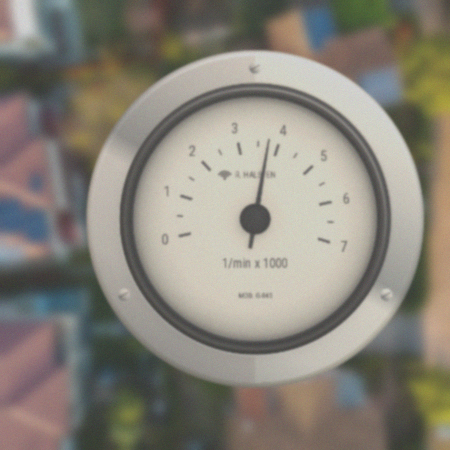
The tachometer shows 3750 rpm
